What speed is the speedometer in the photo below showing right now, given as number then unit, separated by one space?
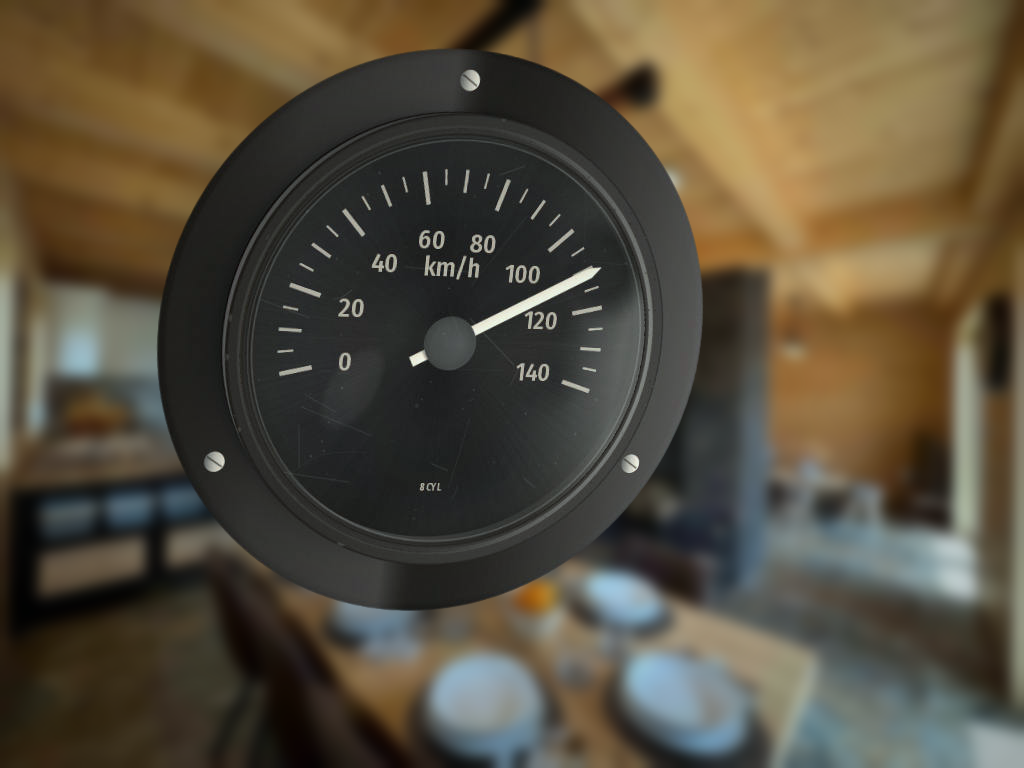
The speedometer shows 110 km/h
